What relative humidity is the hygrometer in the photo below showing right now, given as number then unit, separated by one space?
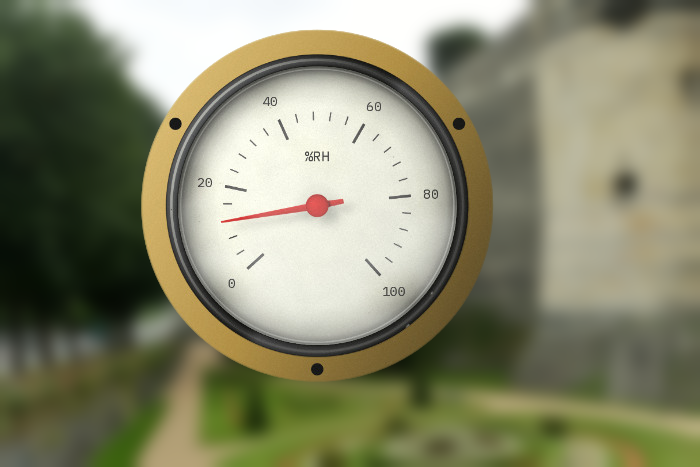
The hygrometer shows 12 %
